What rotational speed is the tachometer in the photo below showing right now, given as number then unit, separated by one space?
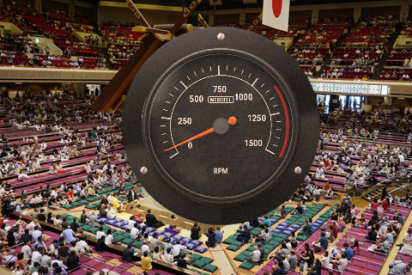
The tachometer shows 50 rpm
